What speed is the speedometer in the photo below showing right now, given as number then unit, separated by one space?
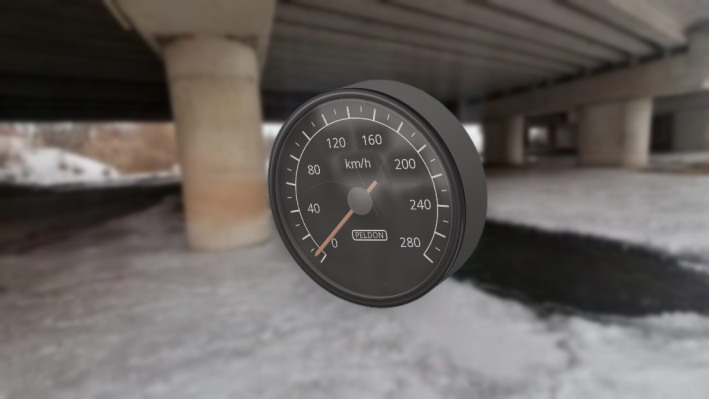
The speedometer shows 5 km/h
